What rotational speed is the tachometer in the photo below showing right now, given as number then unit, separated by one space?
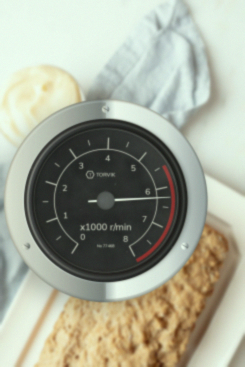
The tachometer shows 6250 rpm
